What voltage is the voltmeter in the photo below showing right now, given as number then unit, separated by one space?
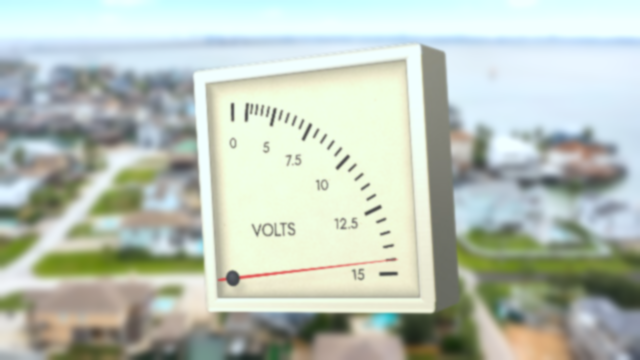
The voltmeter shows 14.5 V
